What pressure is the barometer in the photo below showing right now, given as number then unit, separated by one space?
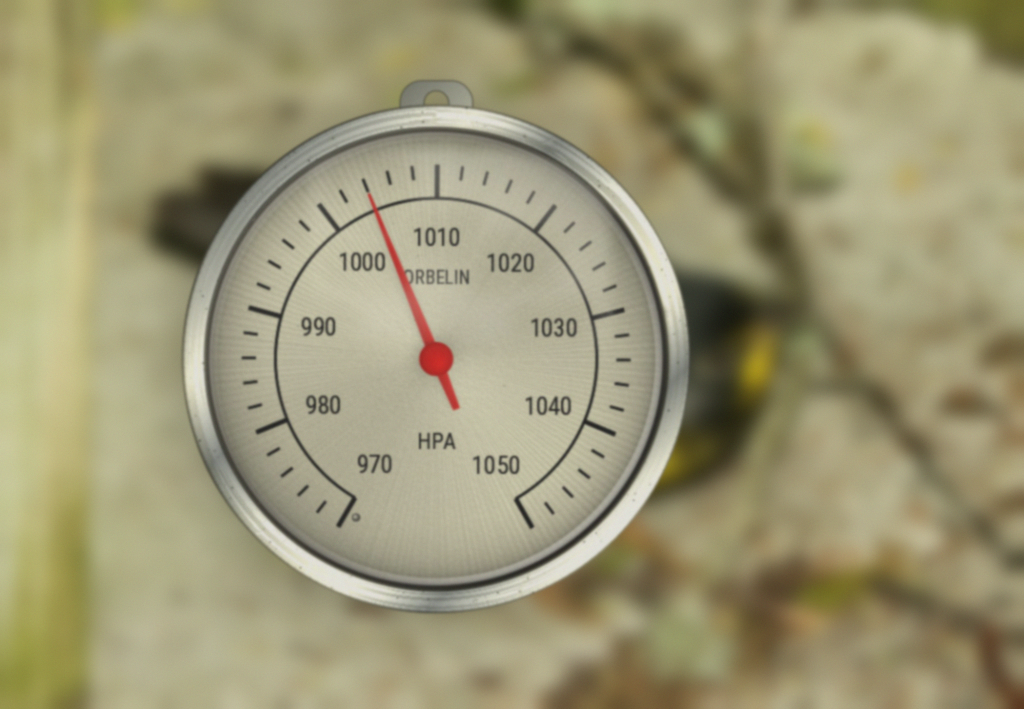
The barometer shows 1004 hPa
